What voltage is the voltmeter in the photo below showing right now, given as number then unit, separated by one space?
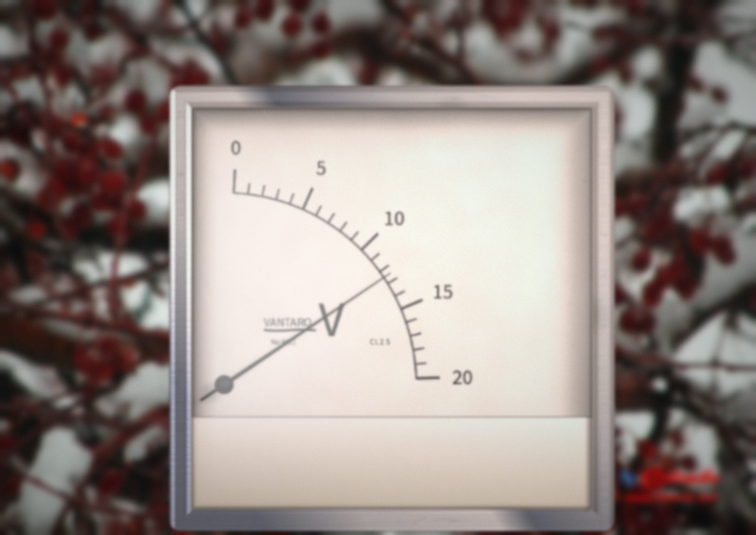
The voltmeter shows 12.5 V
